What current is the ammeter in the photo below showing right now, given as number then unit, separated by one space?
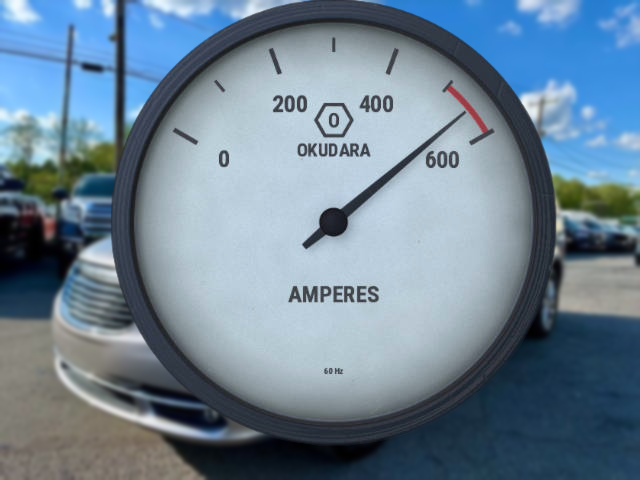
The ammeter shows 550 A
